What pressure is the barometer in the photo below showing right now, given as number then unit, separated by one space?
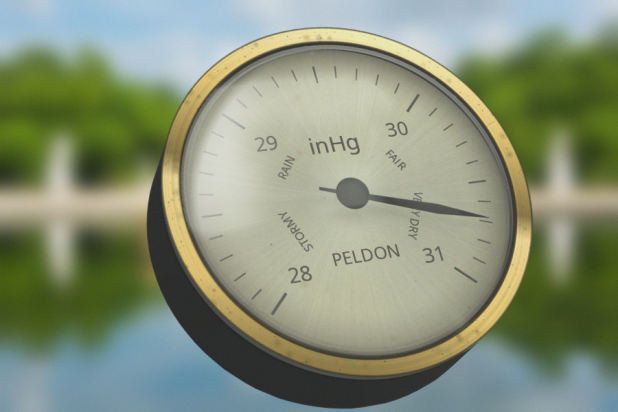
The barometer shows 30.7 inHg
